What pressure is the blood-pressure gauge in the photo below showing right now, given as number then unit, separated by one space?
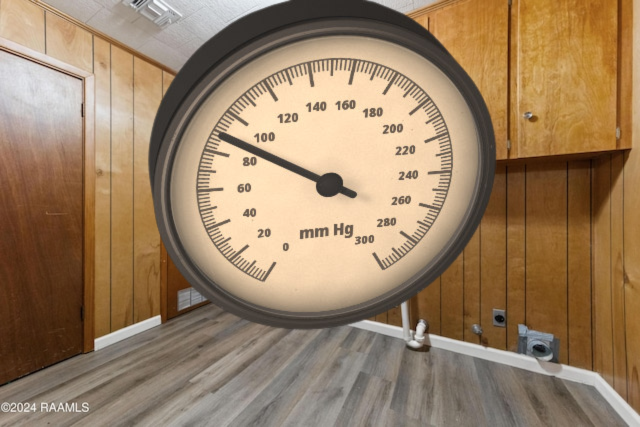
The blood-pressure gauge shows 90 mmHg
